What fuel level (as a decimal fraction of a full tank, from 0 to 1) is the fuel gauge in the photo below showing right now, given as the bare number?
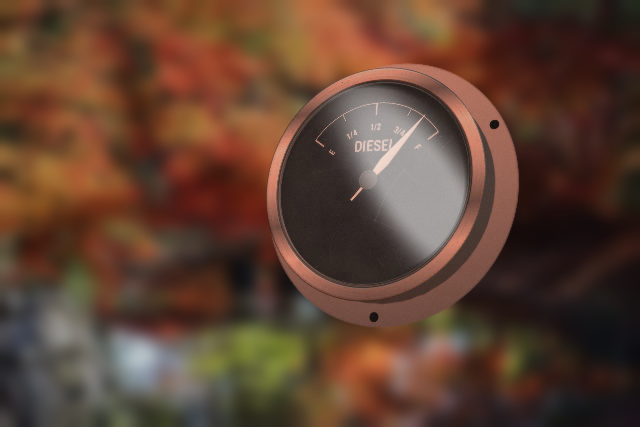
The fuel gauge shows 0.875
